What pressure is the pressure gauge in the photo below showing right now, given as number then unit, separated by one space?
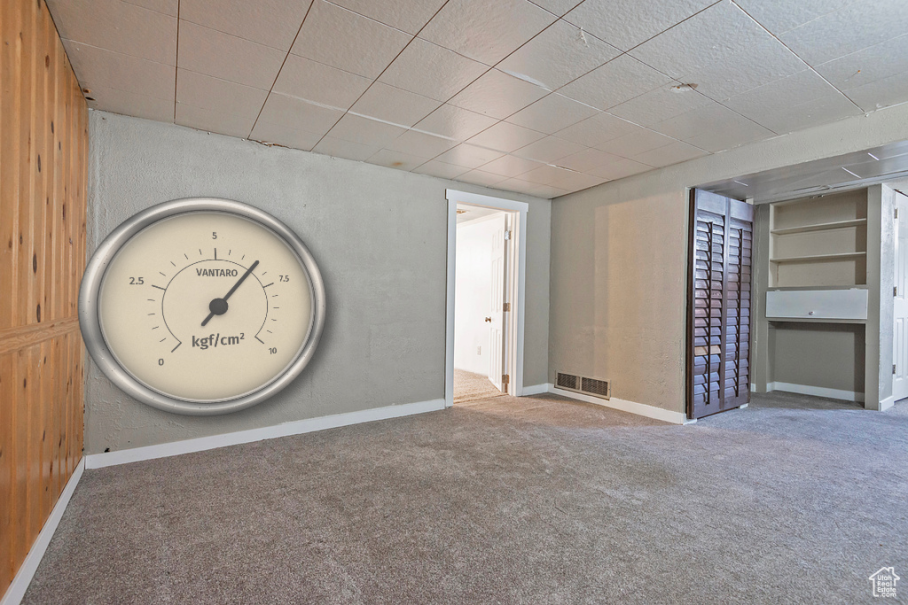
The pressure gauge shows 6.5 kg/cm²
